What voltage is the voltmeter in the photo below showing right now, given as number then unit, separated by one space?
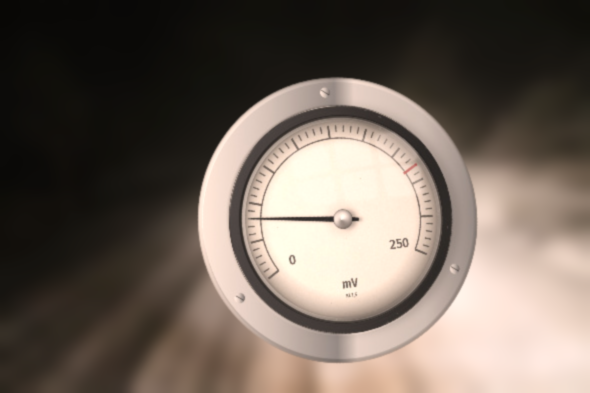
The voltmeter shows 40 mV
